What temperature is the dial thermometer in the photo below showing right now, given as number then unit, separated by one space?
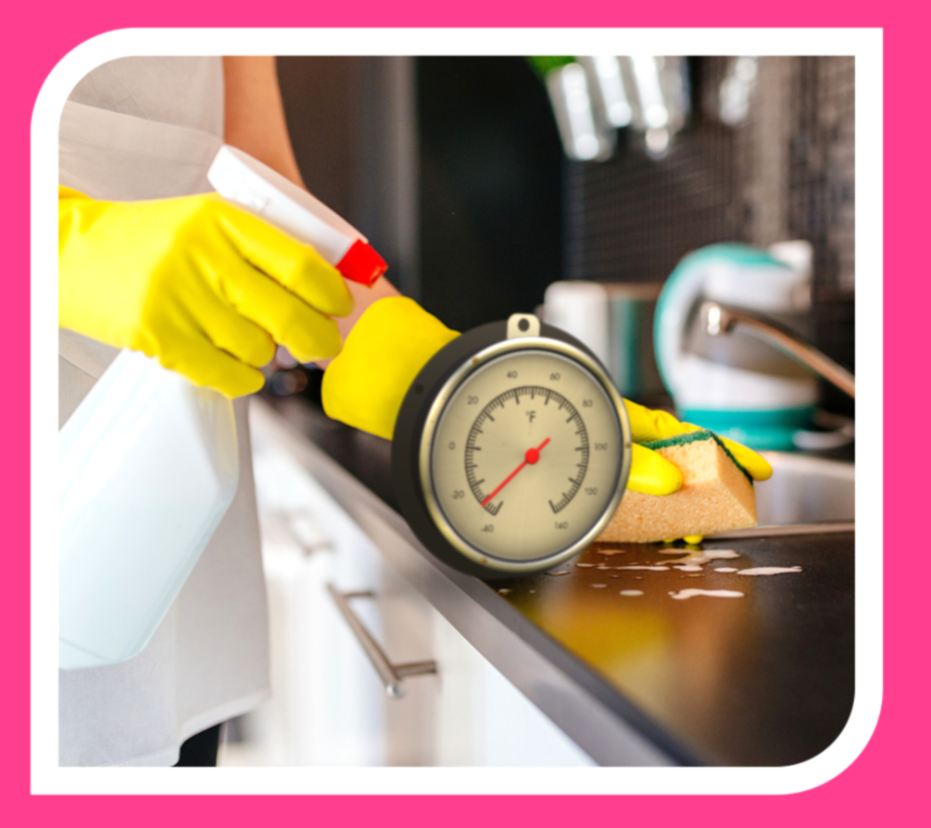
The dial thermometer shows -30 °F
